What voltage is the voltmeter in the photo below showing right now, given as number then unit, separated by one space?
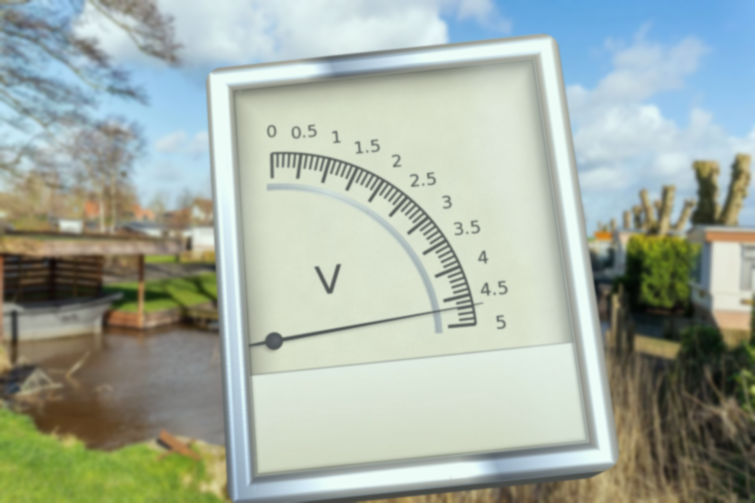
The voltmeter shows 4.7 V
